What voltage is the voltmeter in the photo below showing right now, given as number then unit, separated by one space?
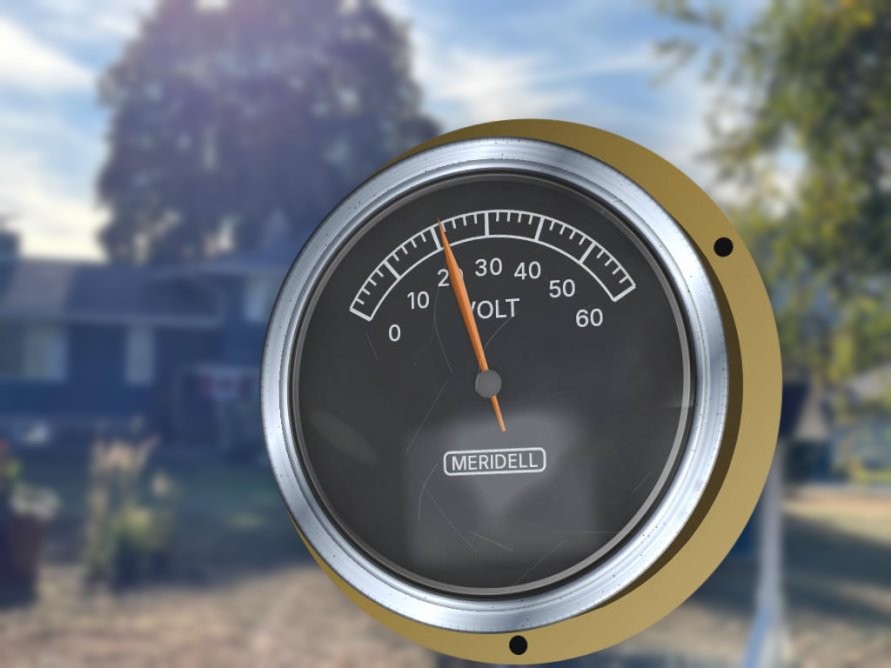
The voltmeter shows 22 V
